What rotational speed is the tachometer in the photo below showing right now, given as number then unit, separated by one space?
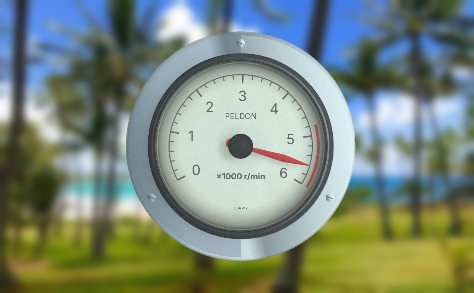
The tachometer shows 5600 rpm
